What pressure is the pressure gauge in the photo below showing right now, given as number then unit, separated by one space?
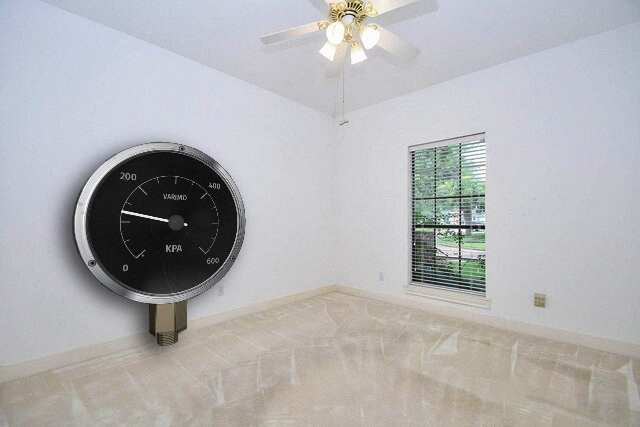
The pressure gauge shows 125 kPa
